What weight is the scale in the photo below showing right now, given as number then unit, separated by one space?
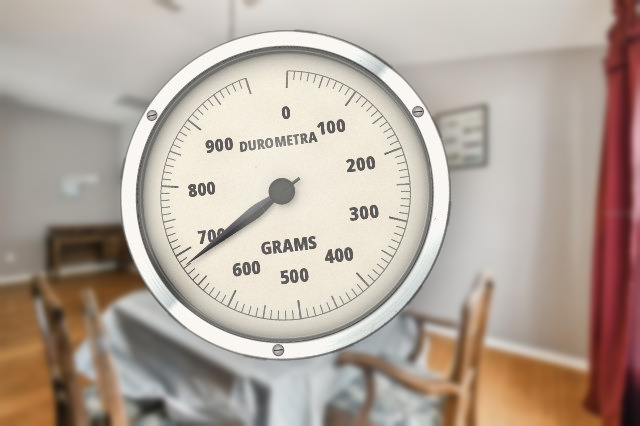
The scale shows 680 g
